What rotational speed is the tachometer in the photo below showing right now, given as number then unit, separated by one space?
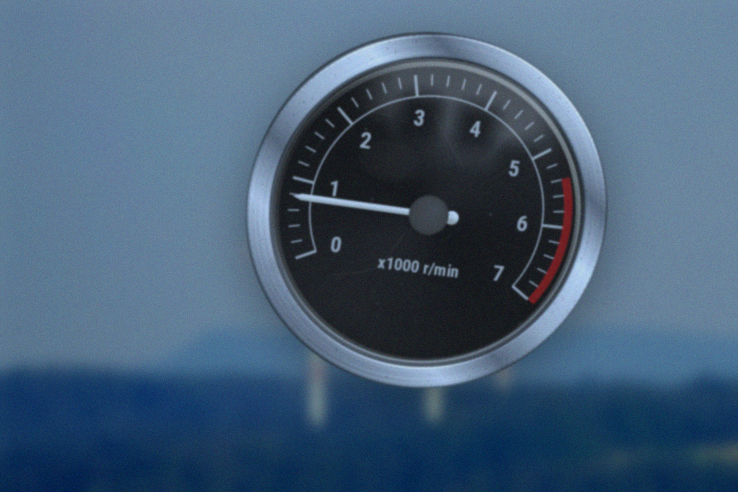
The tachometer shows 800 rpm
